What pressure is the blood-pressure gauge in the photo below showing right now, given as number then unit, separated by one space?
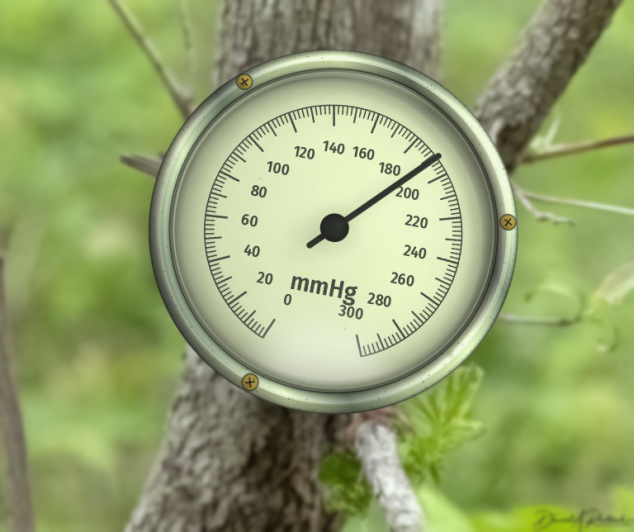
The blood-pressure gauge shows 192 mmHg
